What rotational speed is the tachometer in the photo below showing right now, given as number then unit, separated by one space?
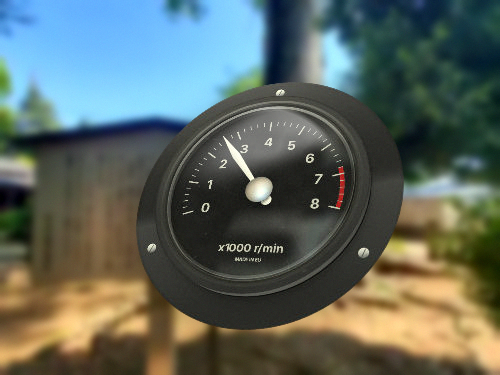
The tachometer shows 2600 rpm
